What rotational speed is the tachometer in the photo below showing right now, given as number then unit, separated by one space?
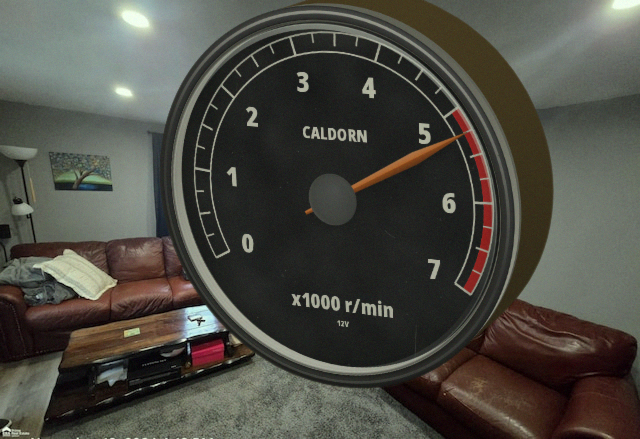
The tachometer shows 5250 rpm
